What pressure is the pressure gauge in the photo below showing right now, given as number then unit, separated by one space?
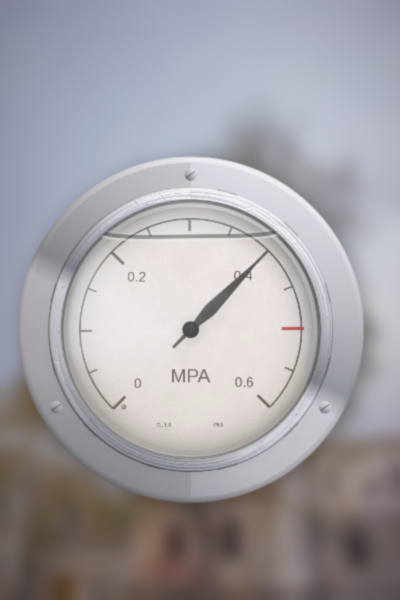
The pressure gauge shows 0.4 MPa
